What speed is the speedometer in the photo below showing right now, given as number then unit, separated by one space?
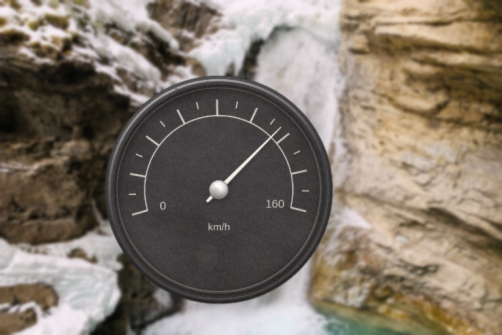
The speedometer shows 115 km/h
